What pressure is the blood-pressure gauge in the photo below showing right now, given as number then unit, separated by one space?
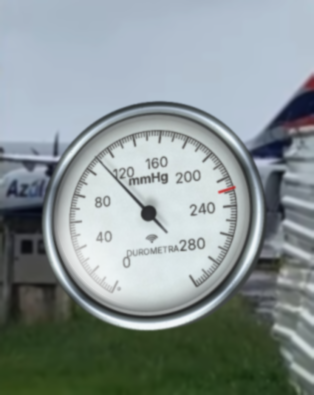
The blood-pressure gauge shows 110 mmHg
